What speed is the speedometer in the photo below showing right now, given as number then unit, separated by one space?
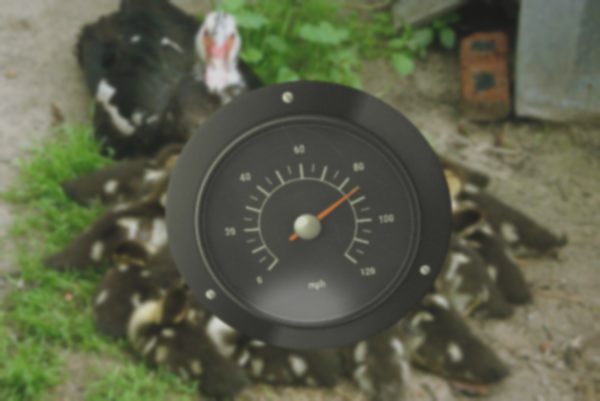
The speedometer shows 85 mph
